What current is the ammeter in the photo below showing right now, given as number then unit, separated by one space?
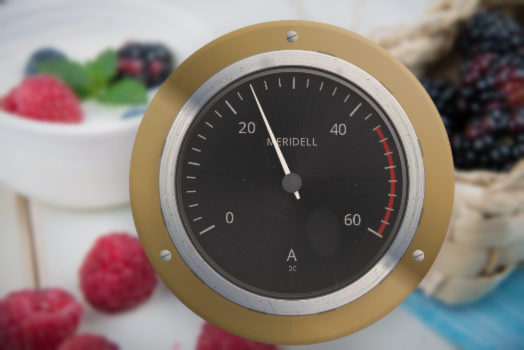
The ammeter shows 24 A
